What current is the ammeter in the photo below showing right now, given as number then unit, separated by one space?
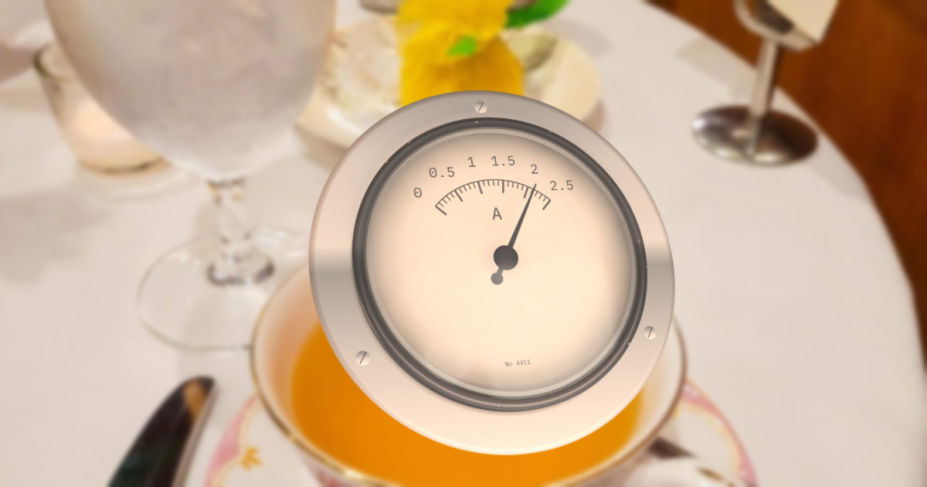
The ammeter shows 2.1 A
